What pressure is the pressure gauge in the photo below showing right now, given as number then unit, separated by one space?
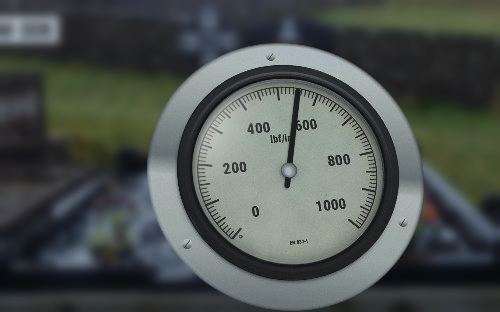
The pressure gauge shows 550 psi
